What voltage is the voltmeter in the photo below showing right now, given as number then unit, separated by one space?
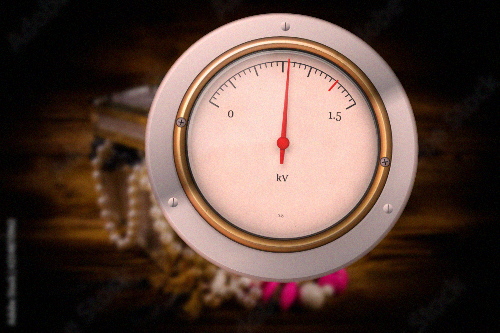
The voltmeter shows 0.8 kV
